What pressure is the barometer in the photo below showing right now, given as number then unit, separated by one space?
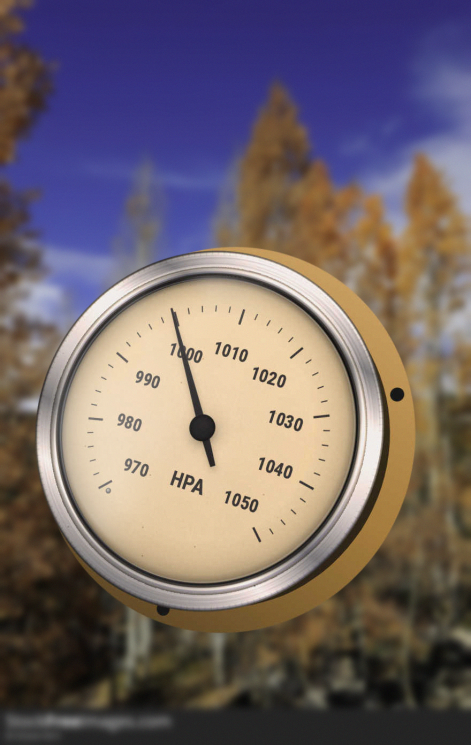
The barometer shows 1000 hPa
